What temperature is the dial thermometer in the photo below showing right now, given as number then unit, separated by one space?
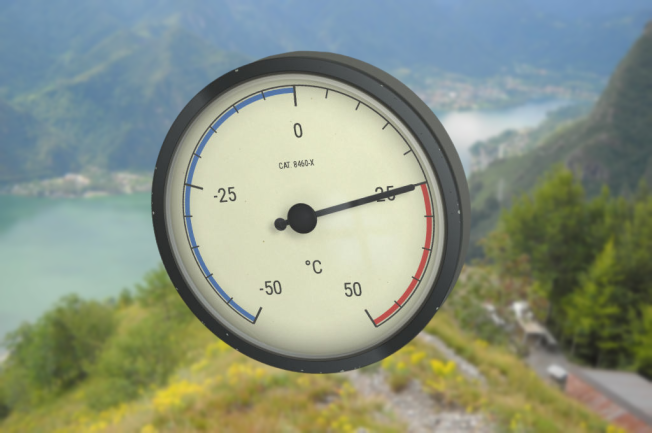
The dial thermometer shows 25 °C
